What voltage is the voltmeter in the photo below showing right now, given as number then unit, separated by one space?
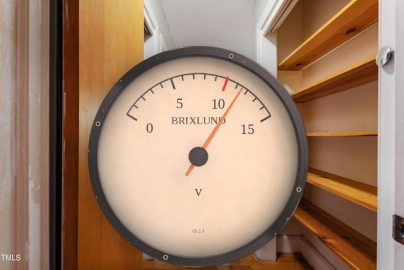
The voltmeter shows 11.5 V
